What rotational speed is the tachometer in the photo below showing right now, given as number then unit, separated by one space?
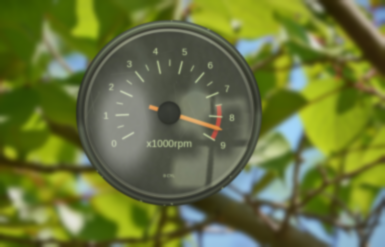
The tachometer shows 8500 rpm
